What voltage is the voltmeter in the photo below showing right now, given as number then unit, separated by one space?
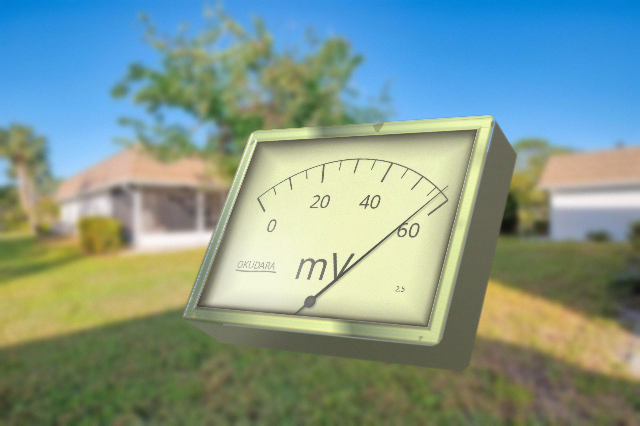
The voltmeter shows 57.5 mV
